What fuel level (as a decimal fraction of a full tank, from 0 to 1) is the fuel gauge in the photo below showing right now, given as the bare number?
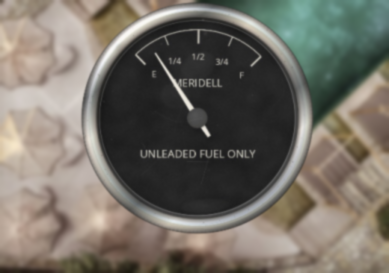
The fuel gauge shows 0.125
